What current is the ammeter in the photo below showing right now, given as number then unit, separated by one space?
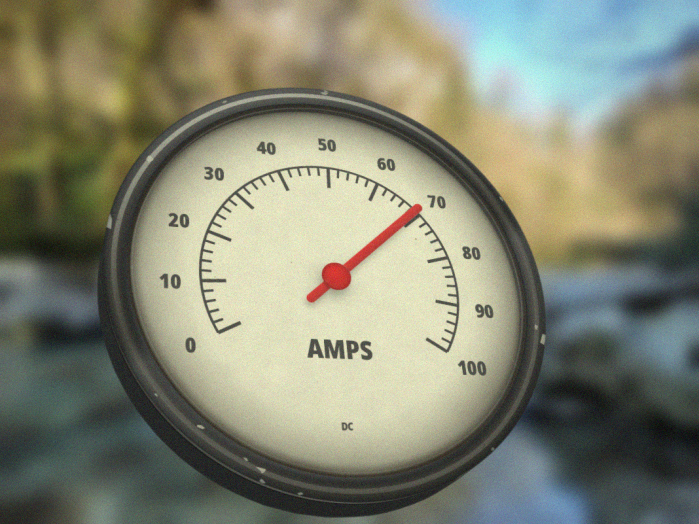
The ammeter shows 69 A
